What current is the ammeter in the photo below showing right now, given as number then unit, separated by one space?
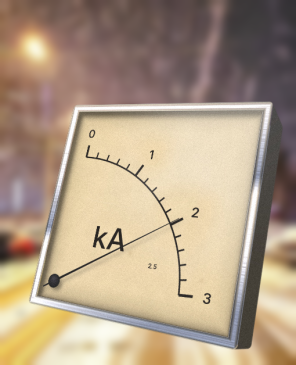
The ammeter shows 2 kA
